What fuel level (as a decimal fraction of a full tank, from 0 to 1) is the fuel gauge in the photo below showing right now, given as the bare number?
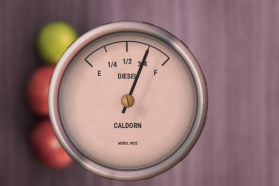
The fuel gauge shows 0.75
